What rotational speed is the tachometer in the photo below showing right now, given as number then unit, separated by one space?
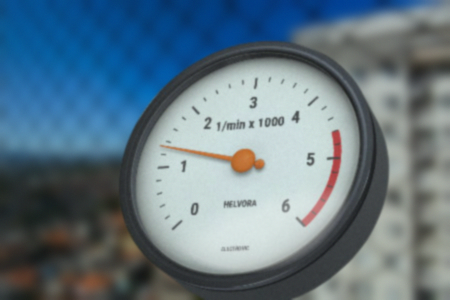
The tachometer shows 1300 rpm
